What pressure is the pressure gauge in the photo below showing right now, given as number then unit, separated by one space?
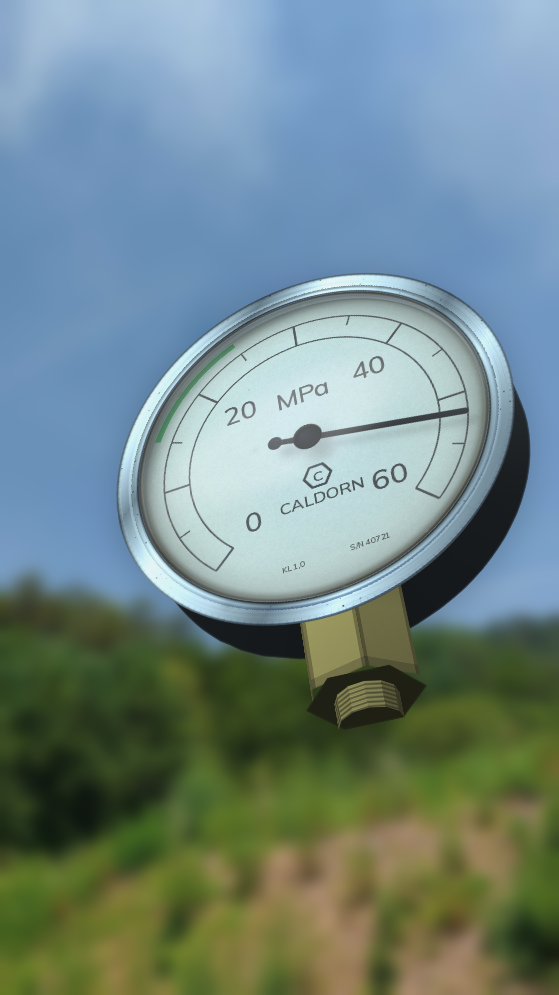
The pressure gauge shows 52.5 MPa
